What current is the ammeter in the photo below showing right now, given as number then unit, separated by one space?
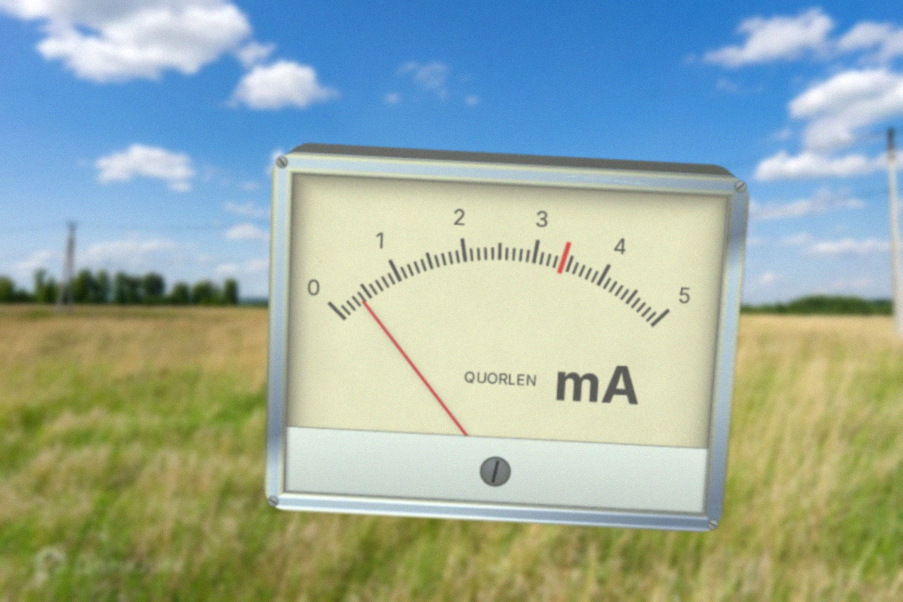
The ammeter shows 0.4 mA
